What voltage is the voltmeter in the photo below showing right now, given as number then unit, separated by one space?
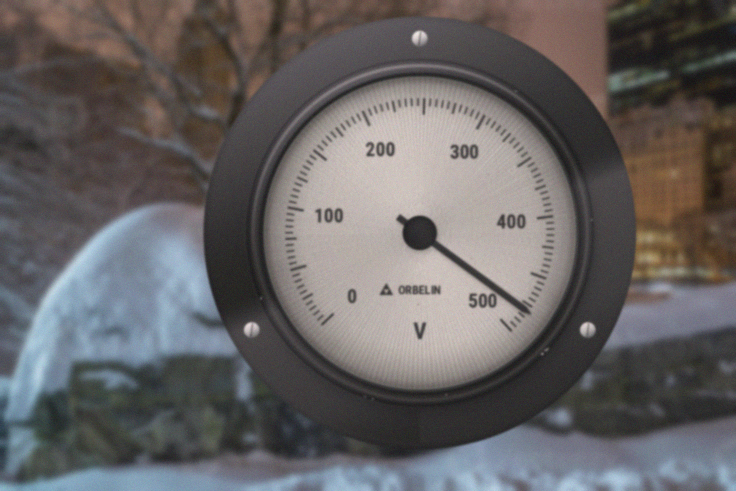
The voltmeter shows 480 V
